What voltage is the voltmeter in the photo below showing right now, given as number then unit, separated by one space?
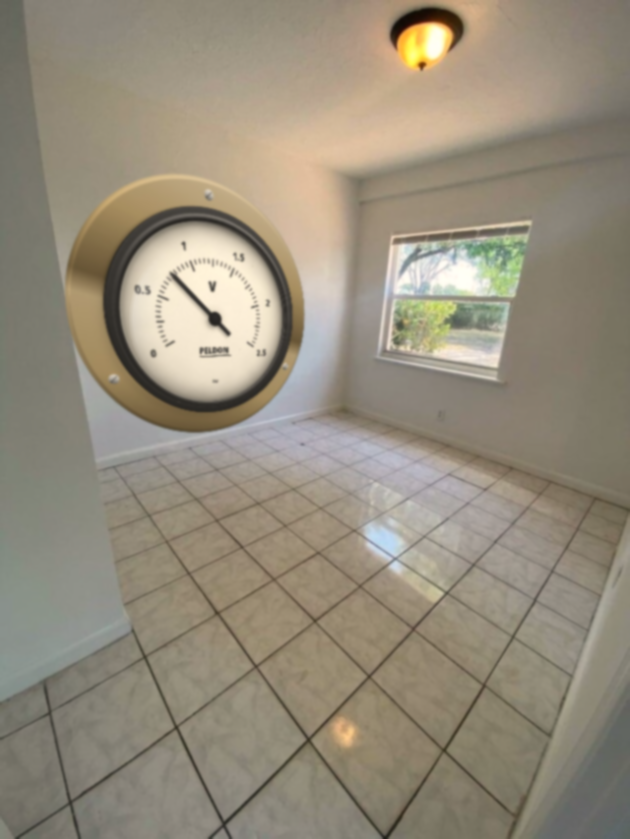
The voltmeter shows 0.75 V
